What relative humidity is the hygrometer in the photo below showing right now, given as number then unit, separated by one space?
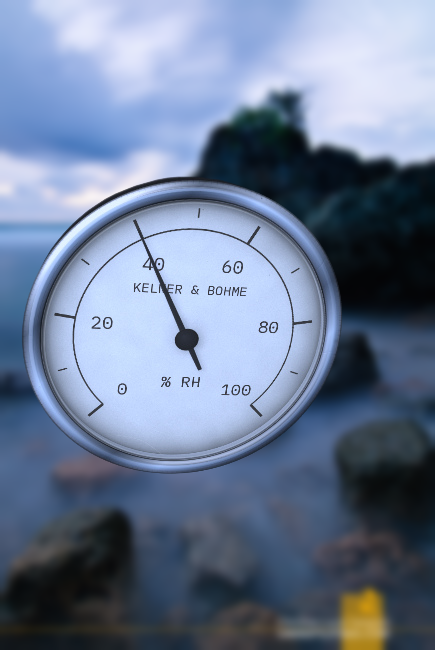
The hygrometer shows 40 %
